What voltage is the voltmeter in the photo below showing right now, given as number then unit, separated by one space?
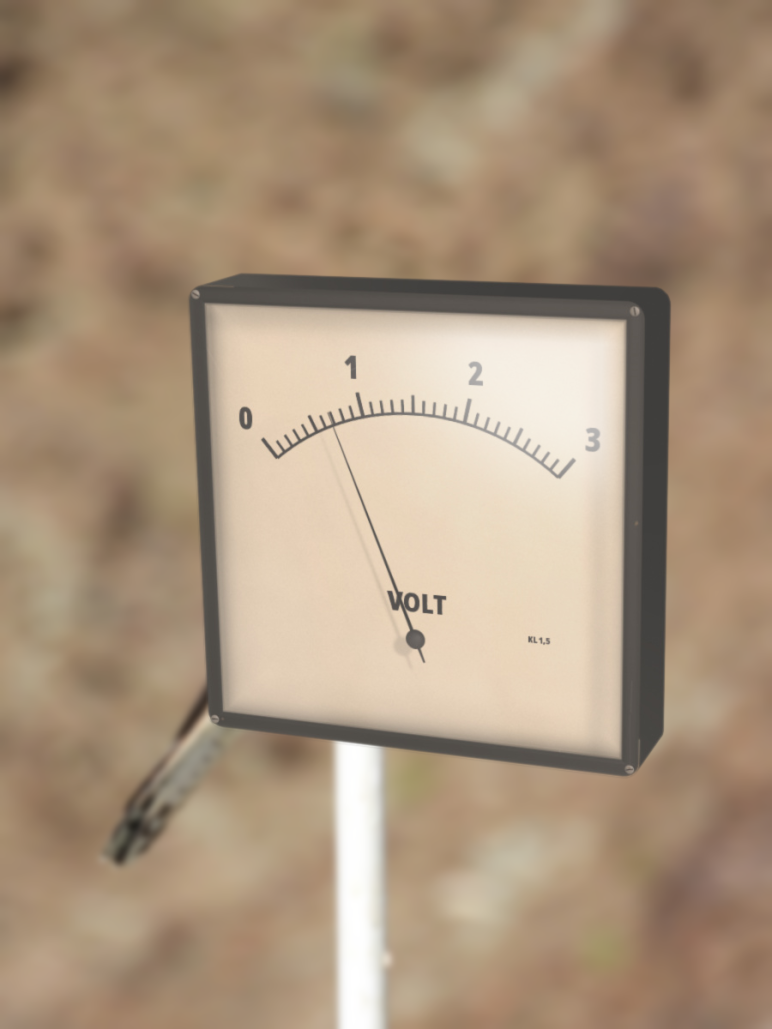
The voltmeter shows 0.7 V
